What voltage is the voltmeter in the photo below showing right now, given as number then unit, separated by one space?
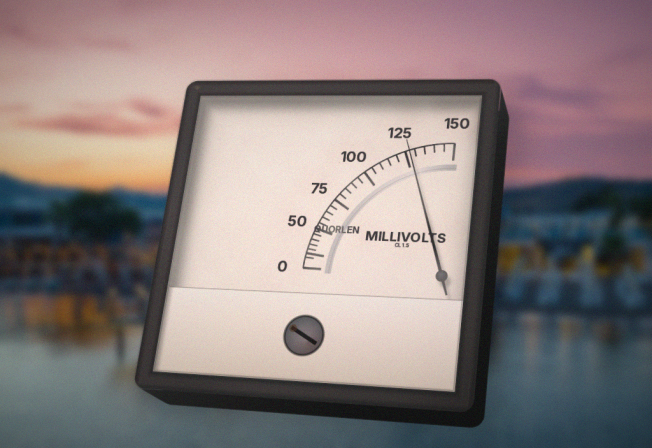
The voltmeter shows 127.5 mV
